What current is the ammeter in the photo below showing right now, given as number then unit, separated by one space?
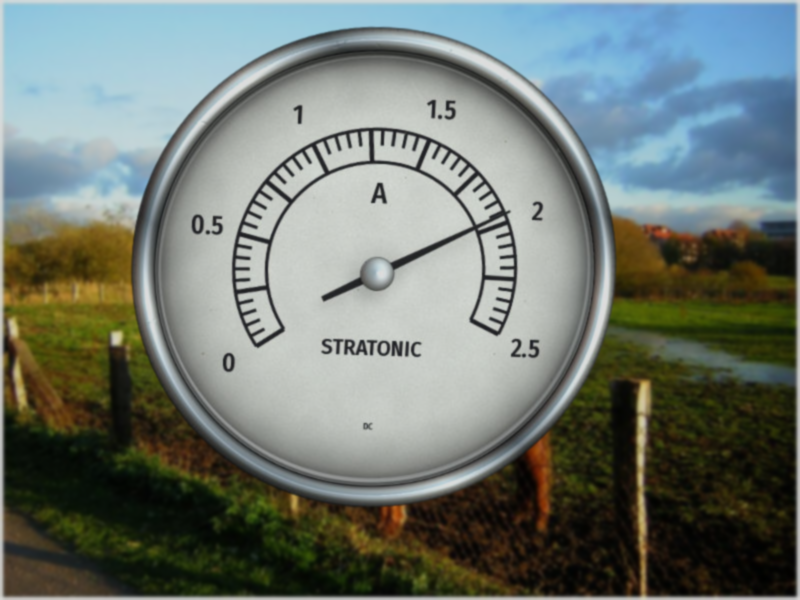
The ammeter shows 1.95 A
